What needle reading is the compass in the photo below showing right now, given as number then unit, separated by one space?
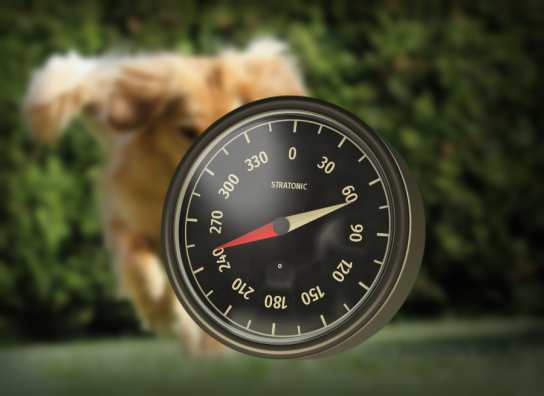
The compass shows 247.5 °
